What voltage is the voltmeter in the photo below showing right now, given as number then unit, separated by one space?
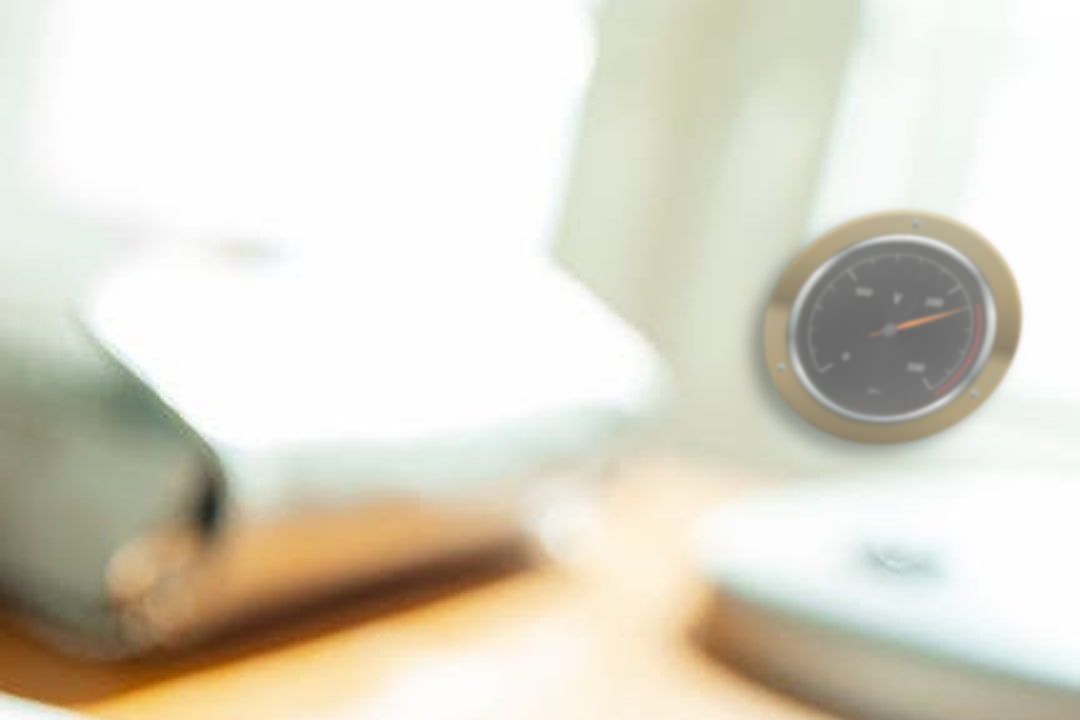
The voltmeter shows 220 V
